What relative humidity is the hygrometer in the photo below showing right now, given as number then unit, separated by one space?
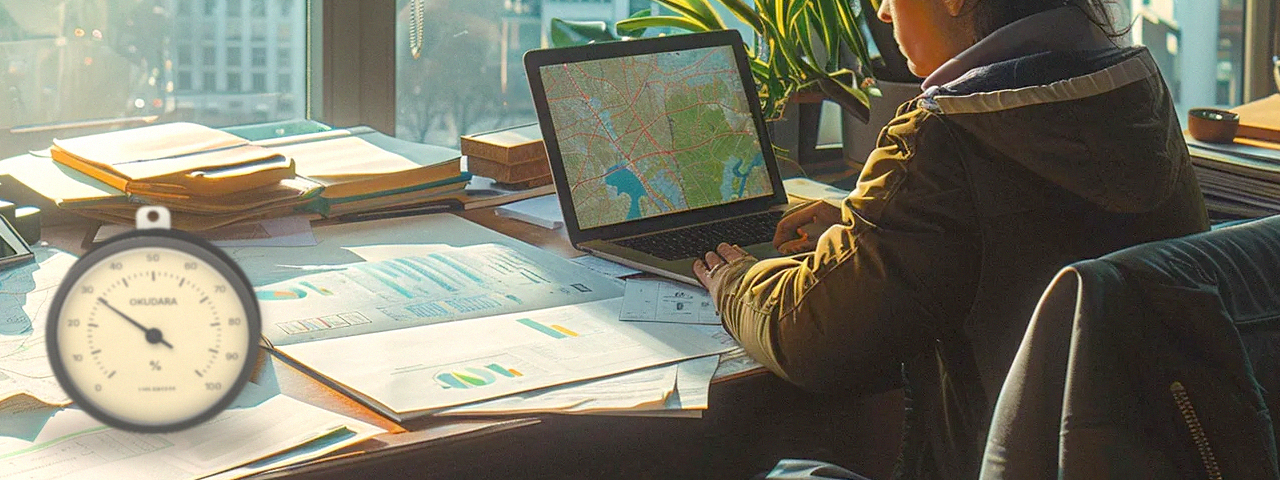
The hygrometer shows 30 %
